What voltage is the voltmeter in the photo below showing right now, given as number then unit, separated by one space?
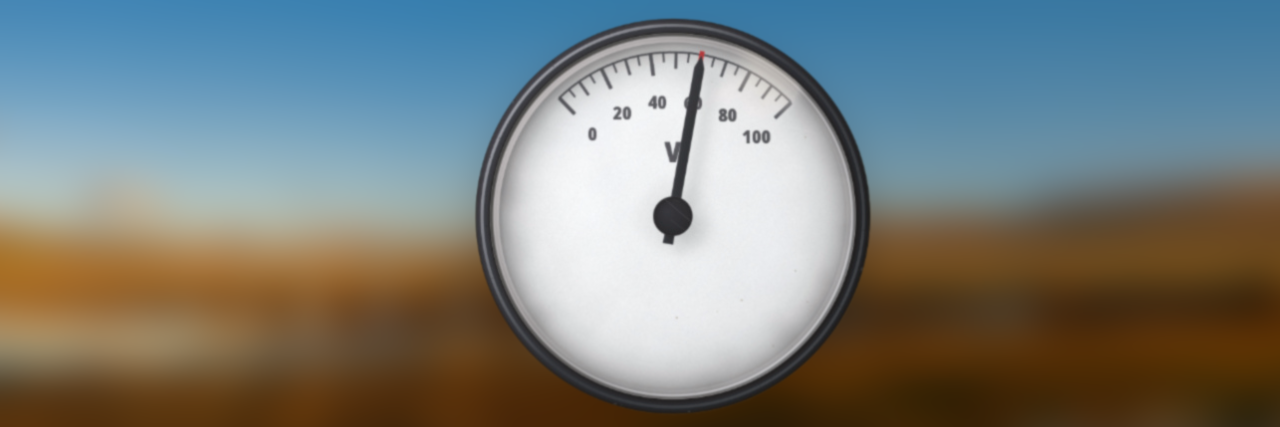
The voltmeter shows 60 V
